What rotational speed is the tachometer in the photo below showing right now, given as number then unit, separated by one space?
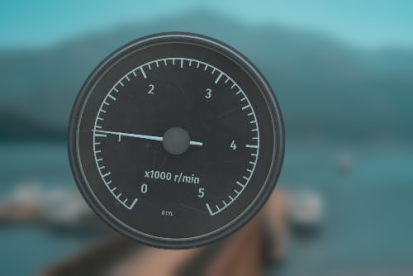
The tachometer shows 1050 rpm
